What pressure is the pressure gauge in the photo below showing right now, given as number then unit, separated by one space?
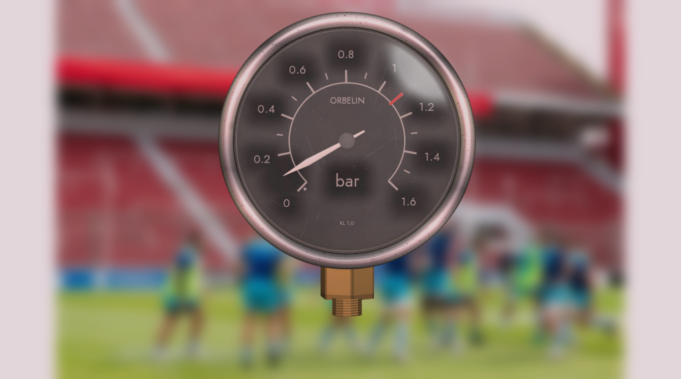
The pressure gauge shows 0.1 bar
